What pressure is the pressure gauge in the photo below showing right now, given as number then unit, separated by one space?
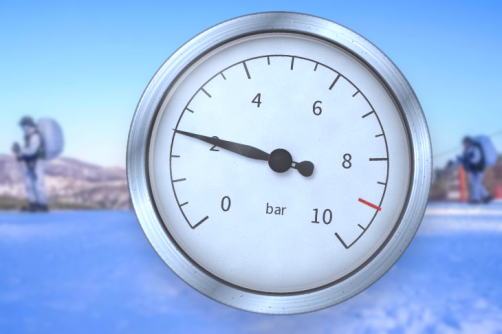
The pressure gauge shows 2 bar
